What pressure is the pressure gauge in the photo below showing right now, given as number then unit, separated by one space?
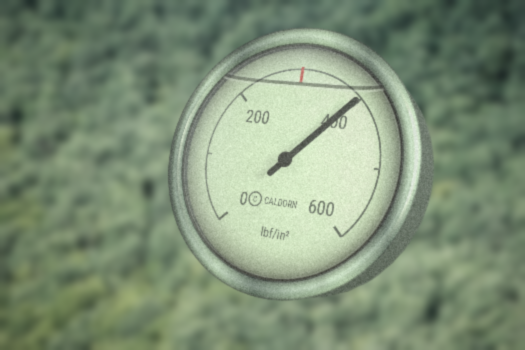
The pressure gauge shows 400 psi
